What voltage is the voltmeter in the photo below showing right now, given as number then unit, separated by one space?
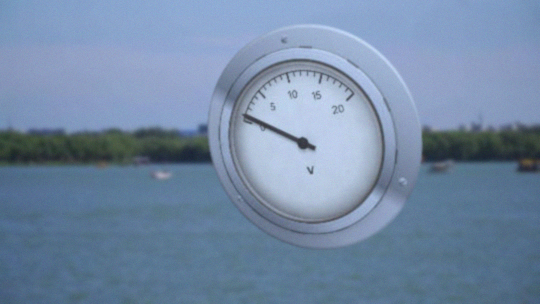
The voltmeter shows 1 V
